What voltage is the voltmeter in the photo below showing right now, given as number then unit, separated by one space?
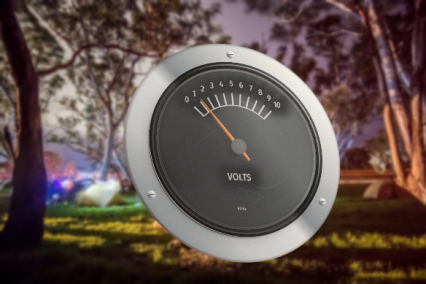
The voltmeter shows 1 V
